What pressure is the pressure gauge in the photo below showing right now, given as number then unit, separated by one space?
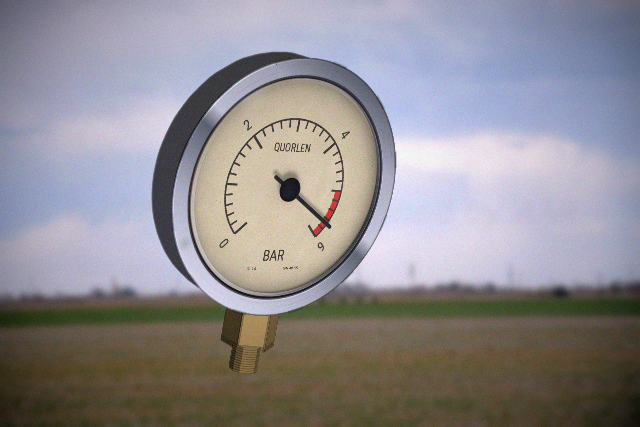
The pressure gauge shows 5.7 bar
